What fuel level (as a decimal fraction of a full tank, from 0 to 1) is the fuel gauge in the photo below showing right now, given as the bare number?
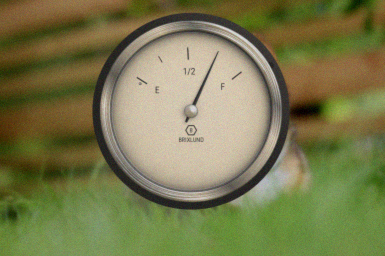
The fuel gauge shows 0.75
